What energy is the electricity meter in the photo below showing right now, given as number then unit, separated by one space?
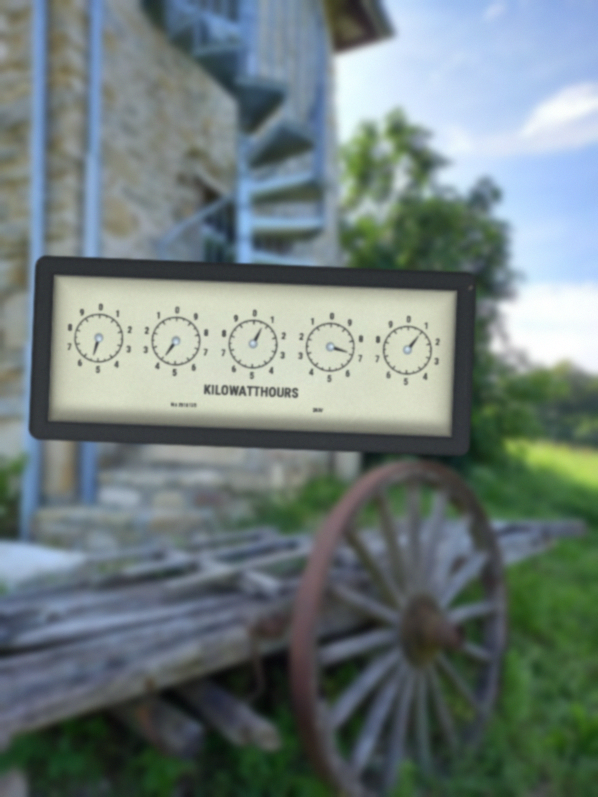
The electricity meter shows 54071 kWh
